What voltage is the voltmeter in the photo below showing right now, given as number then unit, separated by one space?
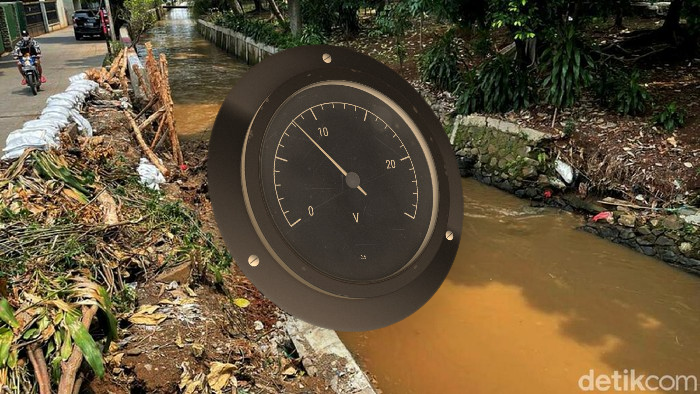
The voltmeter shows 8 V
